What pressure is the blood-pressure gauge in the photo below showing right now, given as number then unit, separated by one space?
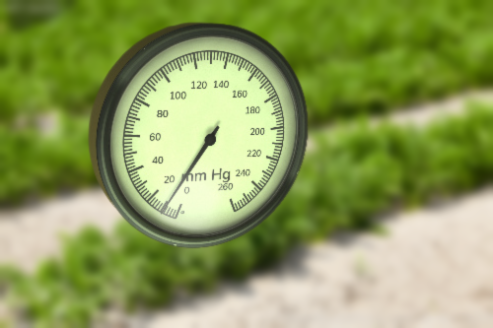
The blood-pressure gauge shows 10 mmHg
